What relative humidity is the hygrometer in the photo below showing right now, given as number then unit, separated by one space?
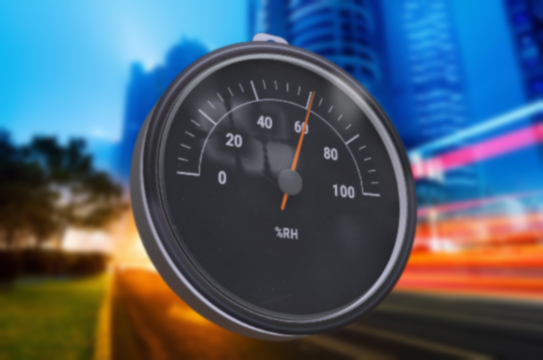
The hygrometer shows 60 %
